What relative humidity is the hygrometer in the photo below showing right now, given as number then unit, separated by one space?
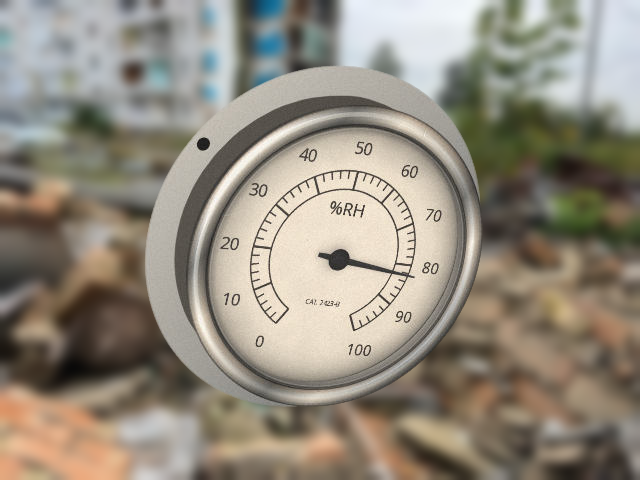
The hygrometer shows 82 %
